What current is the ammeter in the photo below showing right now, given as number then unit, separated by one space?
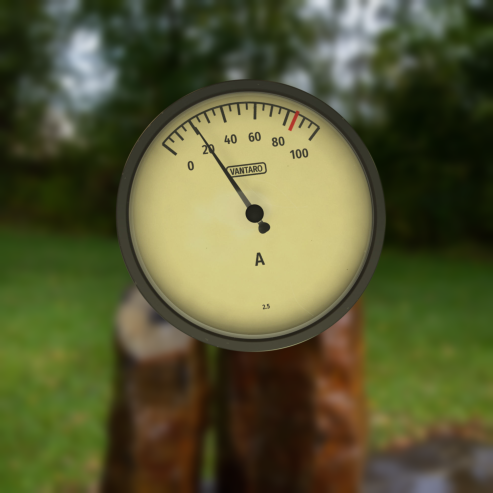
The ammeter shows 20 A
